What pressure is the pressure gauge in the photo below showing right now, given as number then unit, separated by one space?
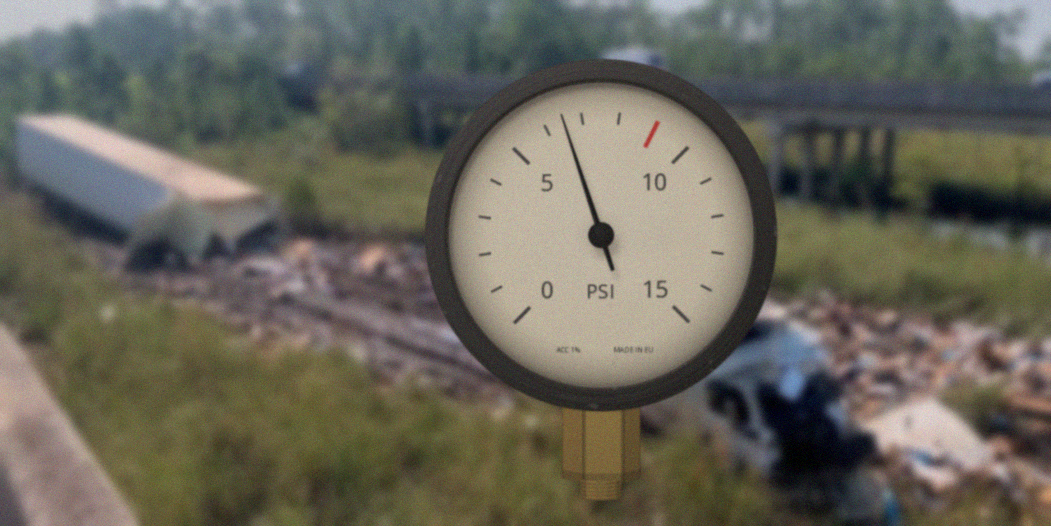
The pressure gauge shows 6.5 psi
